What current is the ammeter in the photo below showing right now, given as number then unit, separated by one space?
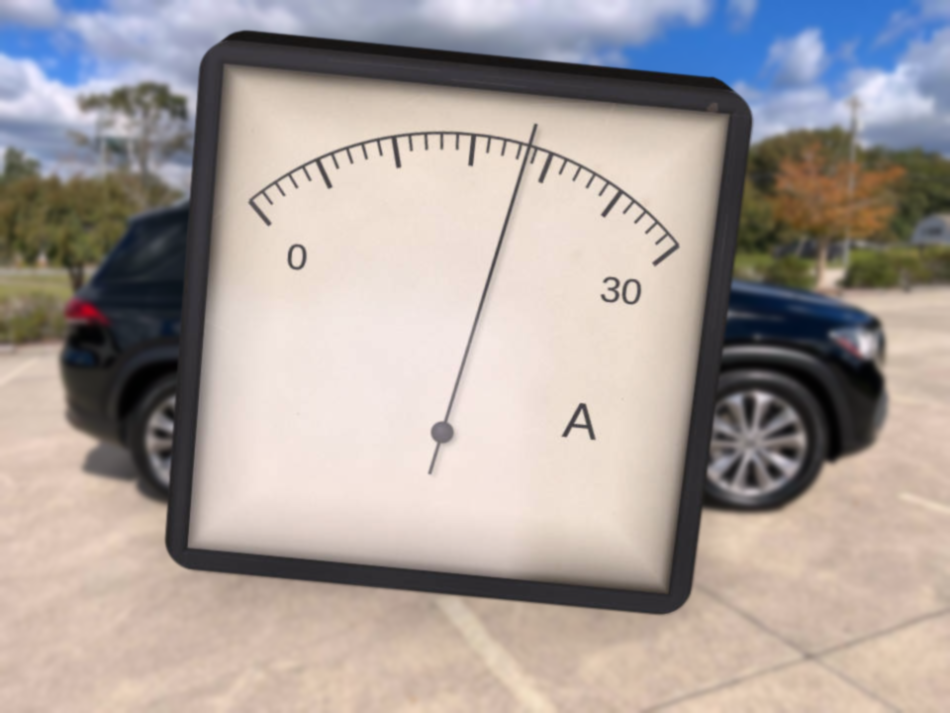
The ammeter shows 18.5 A
